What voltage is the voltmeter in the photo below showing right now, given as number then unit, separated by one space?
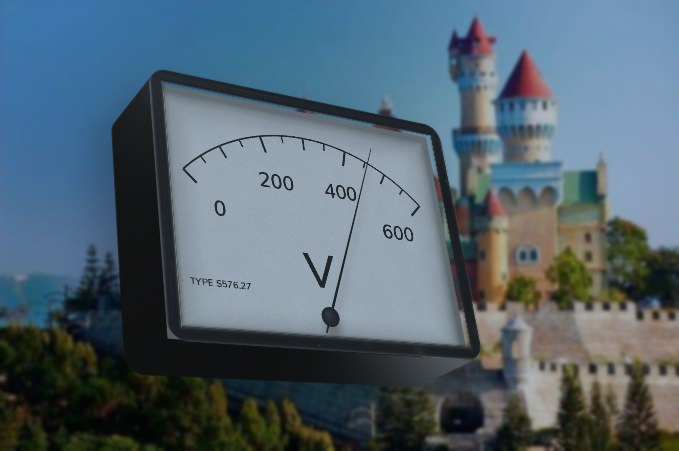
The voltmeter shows 450 V
